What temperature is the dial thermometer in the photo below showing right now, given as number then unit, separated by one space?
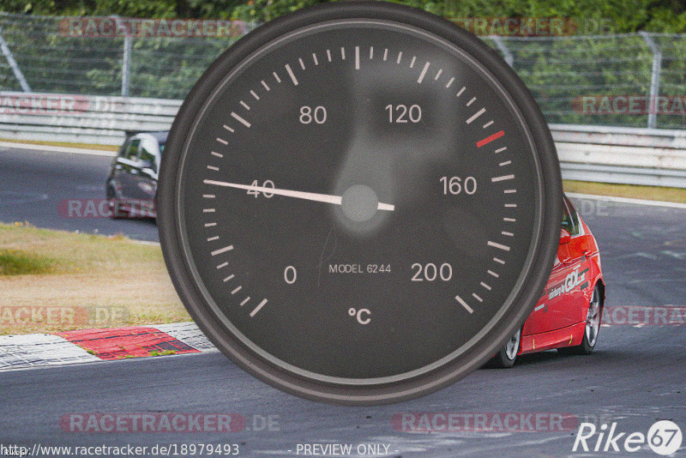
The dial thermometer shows 40 °C
